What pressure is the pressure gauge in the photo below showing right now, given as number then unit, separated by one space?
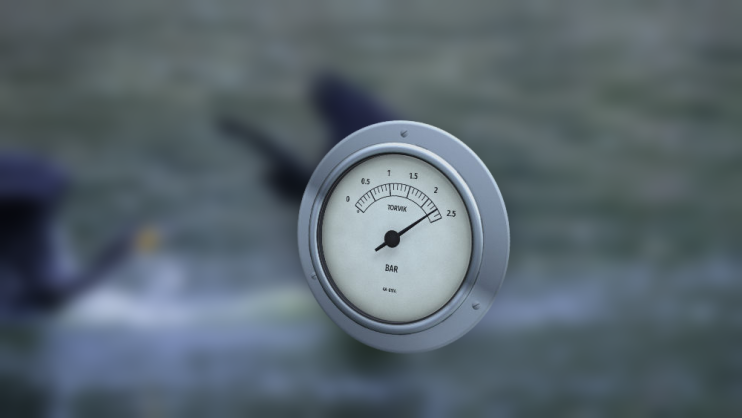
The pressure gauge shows 2.3 bar
